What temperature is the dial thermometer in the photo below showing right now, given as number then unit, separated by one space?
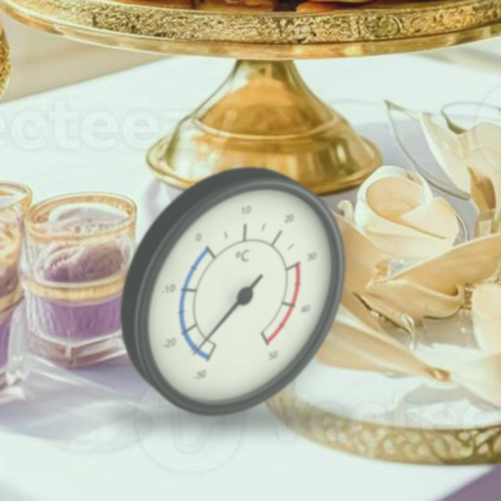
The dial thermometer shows -25 °C
